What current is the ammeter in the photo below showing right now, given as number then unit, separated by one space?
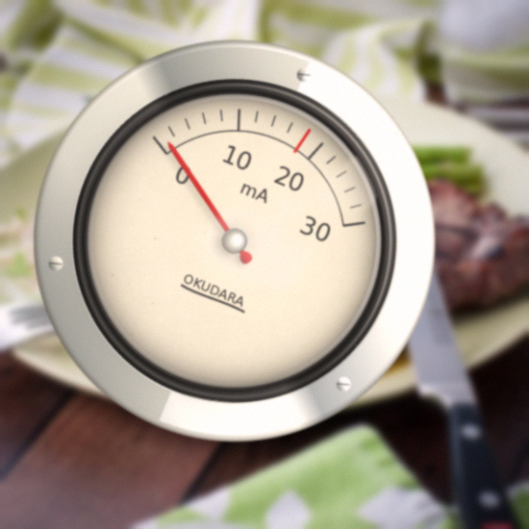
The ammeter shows 1 mA
